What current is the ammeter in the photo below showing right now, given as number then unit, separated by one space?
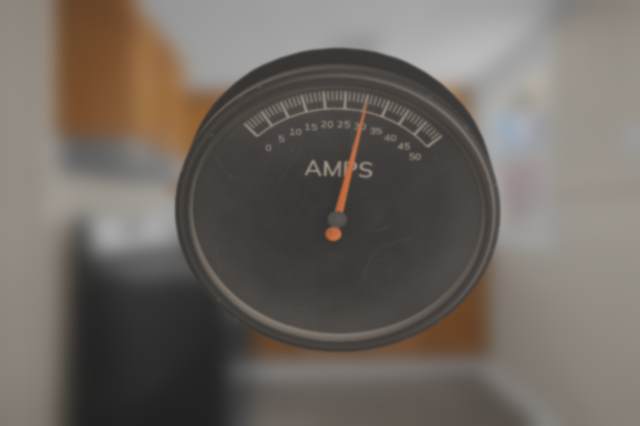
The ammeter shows 30 A
